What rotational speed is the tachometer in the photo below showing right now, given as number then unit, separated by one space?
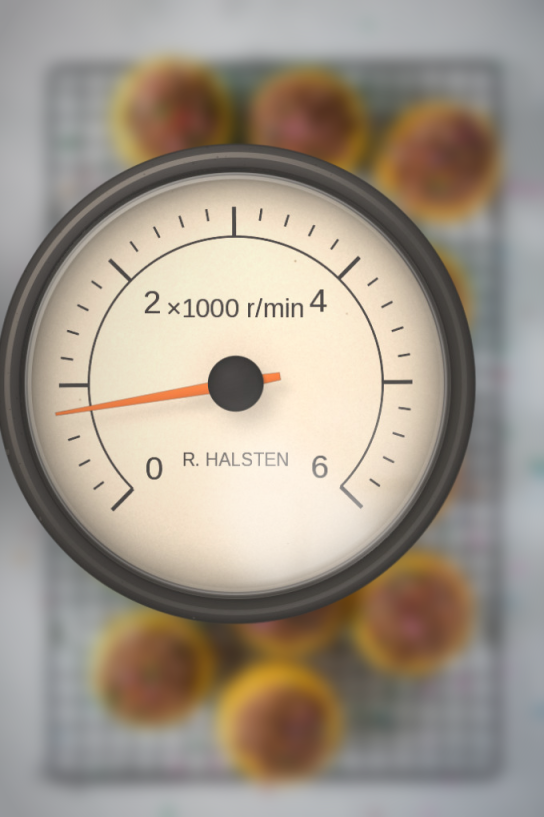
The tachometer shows 800 rpm
